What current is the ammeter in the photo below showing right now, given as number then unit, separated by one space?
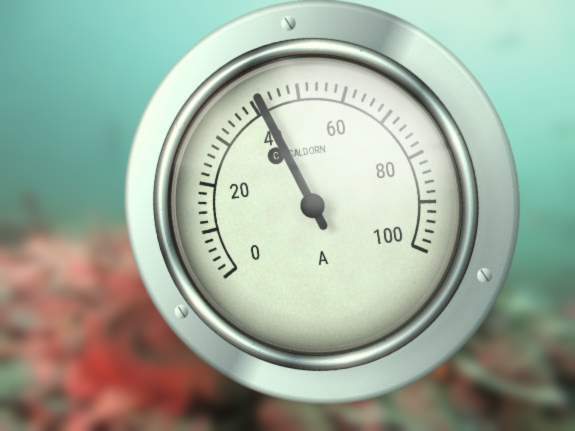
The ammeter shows 42 A
